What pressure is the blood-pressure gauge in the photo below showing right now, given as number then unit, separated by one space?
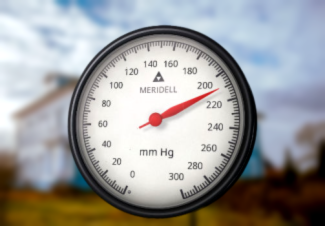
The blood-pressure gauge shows 210 mmHg
